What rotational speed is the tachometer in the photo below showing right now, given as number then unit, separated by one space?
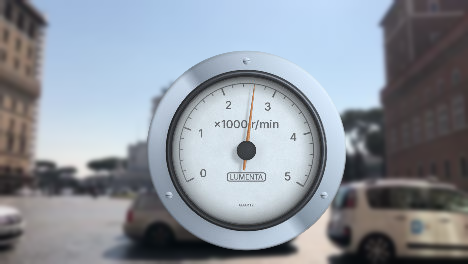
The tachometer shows 2600 rpm
